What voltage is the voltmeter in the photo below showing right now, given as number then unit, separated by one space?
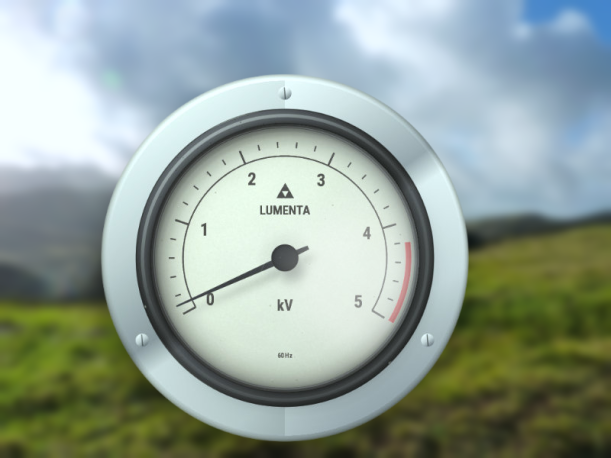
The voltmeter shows 0.1 kV
